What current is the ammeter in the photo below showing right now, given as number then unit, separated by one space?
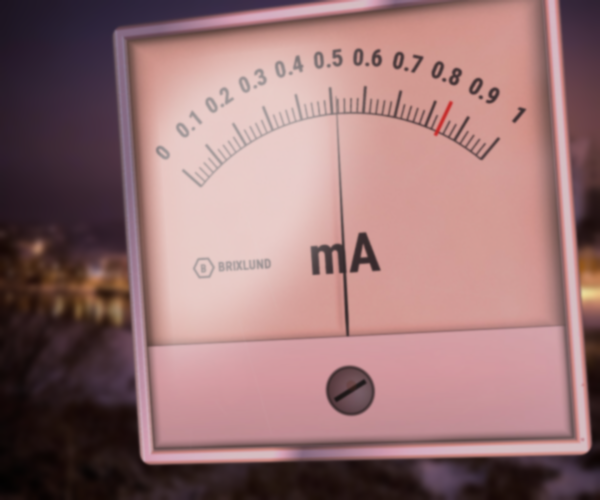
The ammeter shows 0.52 mA
